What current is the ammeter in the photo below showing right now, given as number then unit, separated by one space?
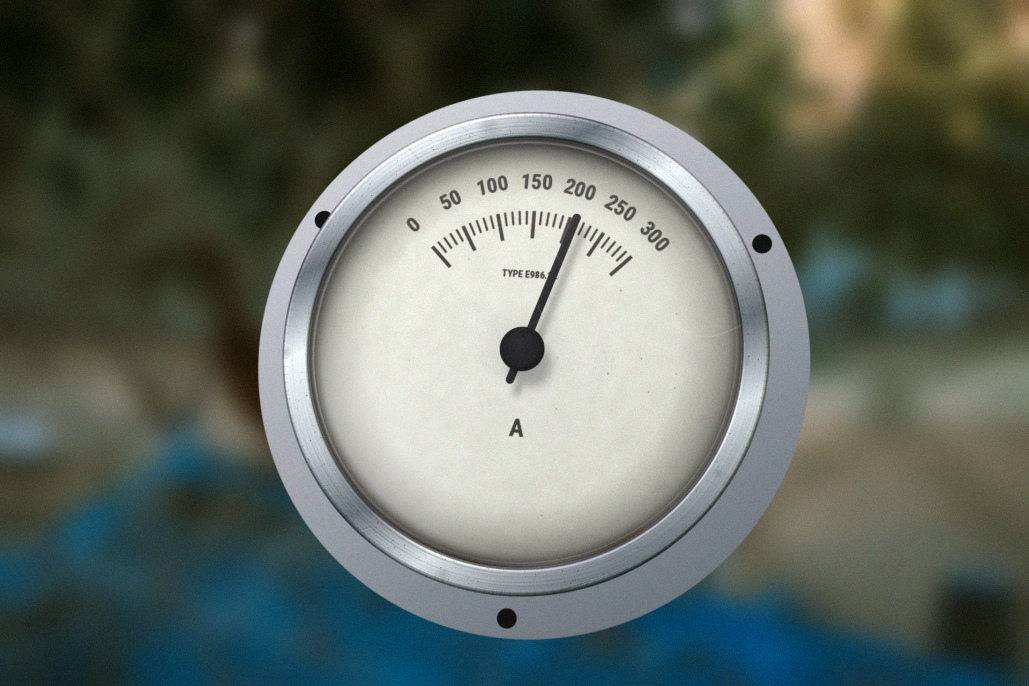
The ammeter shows 210 A
